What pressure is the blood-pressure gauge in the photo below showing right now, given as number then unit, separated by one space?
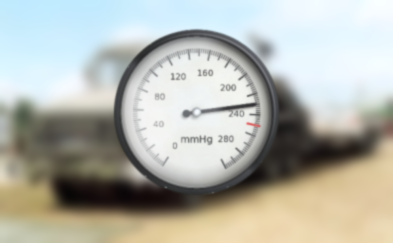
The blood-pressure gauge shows 230 mmHg
